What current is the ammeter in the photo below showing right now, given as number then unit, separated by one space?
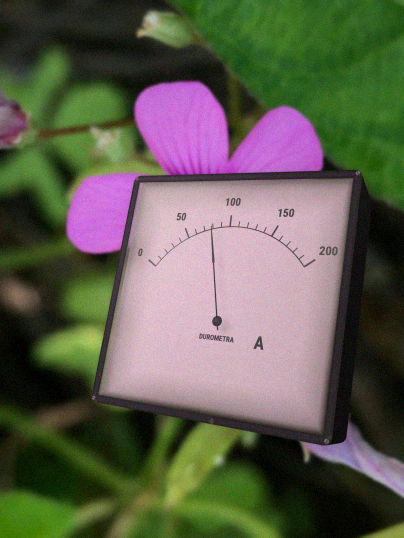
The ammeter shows 80 A
